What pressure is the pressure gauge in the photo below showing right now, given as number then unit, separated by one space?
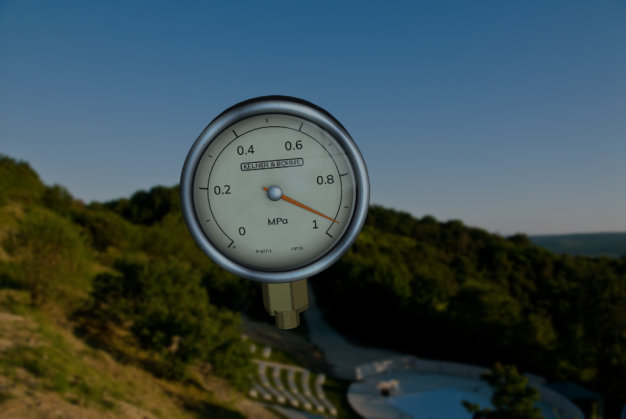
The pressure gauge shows 0.95 MPa
